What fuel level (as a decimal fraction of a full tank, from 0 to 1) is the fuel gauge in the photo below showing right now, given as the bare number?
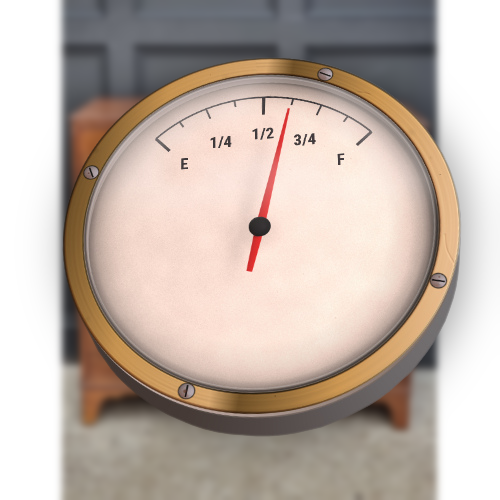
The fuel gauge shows 0.625
